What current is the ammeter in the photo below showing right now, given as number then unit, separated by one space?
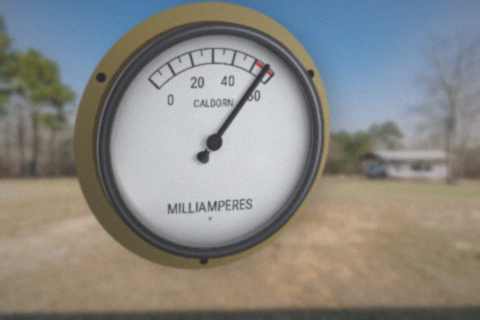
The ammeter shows 55 mA
